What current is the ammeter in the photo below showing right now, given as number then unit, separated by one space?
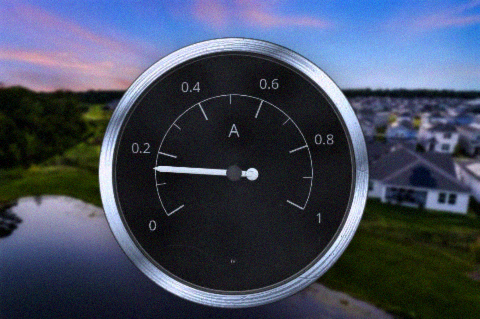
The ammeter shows 0.15 A
